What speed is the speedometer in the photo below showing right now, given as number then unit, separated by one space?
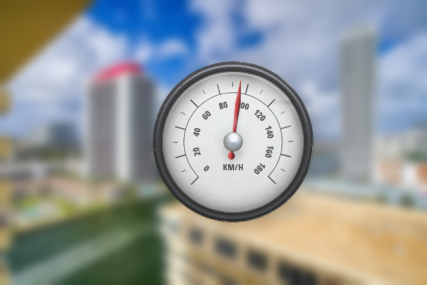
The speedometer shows 95 km/h
